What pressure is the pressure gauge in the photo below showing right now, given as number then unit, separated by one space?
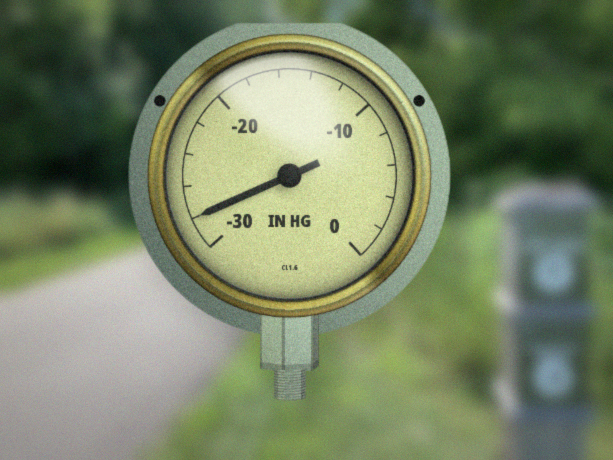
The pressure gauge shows -28 inHg
